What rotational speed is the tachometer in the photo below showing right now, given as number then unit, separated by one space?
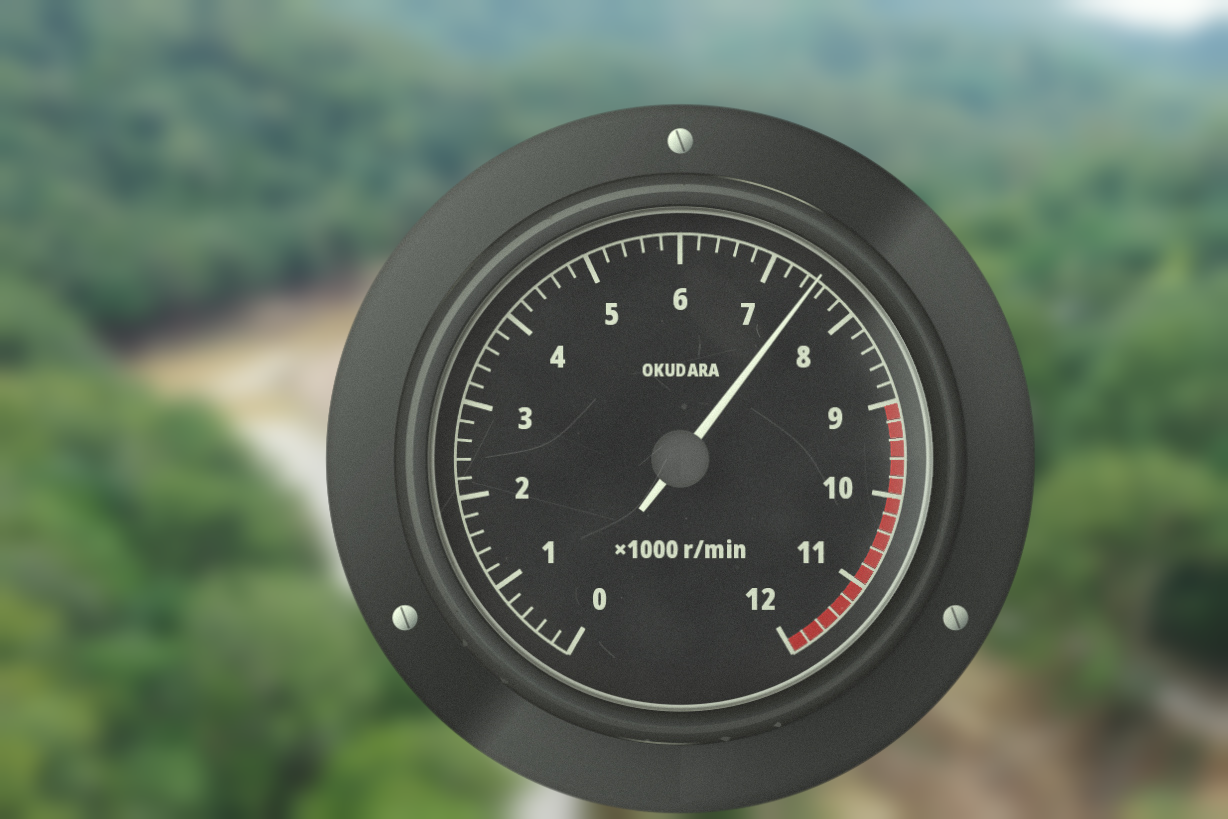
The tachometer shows 7500 rpm
